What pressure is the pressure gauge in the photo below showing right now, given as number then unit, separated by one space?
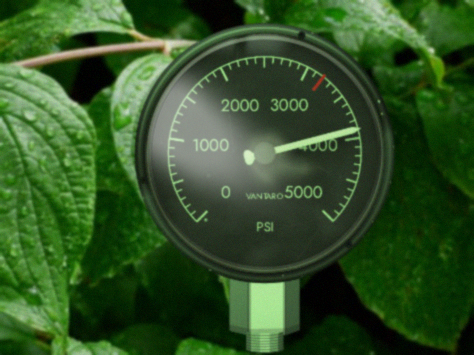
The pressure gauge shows 3900 psi
